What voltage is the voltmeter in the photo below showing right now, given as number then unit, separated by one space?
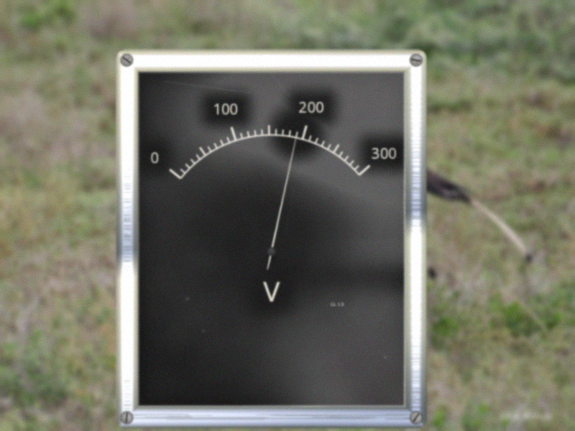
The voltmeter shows 190 V
